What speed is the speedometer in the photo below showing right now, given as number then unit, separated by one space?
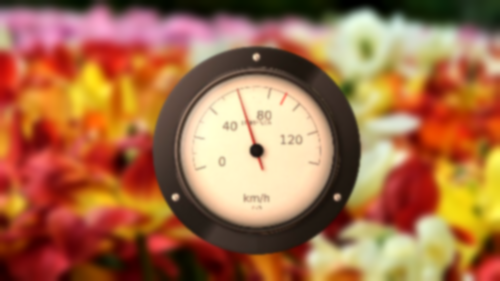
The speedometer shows 60 km/h
